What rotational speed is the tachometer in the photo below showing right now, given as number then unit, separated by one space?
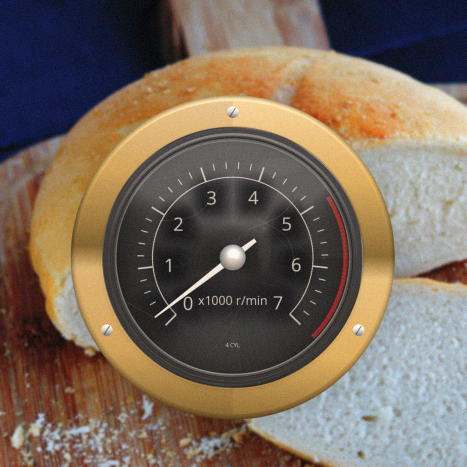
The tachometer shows 200 rpm
